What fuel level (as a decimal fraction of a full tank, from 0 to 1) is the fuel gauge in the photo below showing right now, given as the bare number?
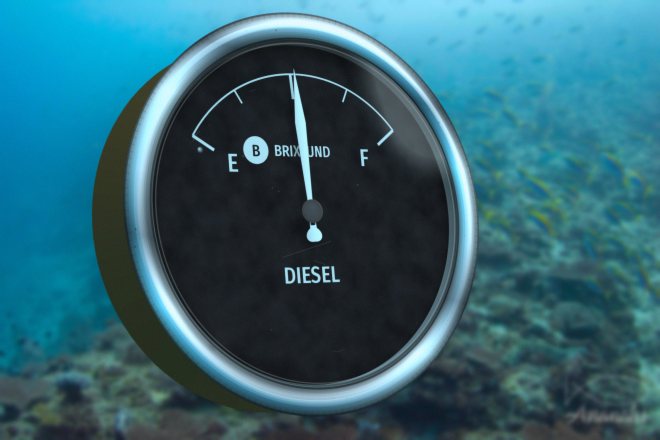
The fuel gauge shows 0.5
